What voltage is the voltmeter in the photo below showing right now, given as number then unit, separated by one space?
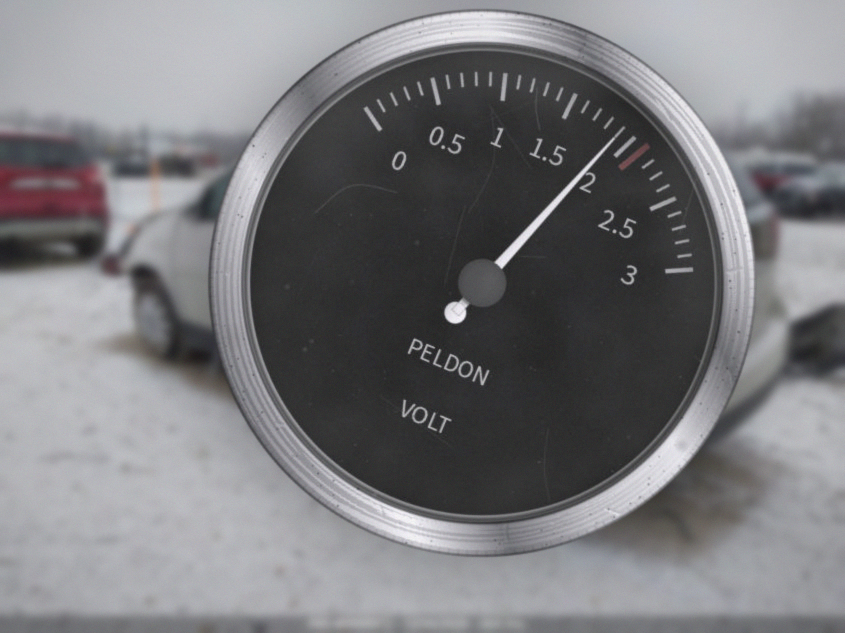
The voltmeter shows 1.9 V
